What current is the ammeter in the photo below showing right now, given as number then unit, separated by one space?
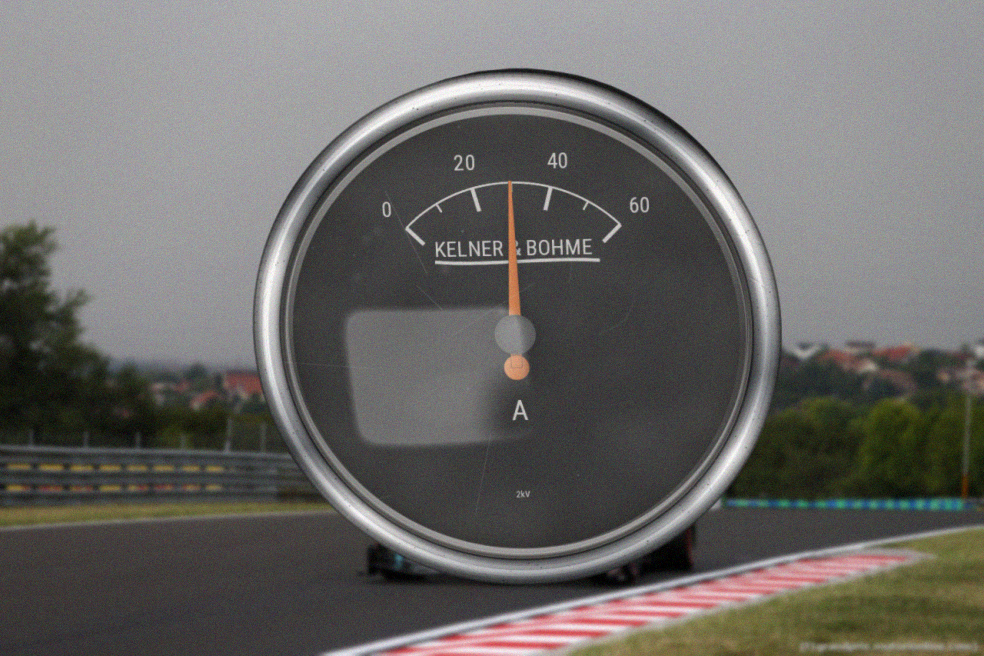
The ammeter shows 30 A
